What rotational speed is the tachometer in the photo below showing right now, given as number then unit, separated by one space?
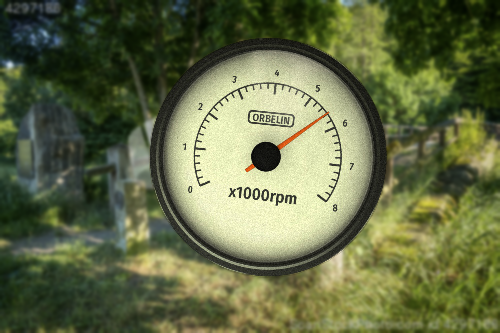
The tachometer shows 5600 rpm
